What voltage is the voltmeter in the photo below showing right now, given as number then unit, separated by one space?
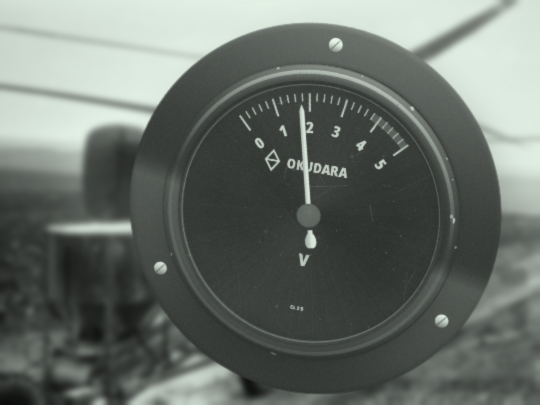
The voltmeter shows 1.8 V
